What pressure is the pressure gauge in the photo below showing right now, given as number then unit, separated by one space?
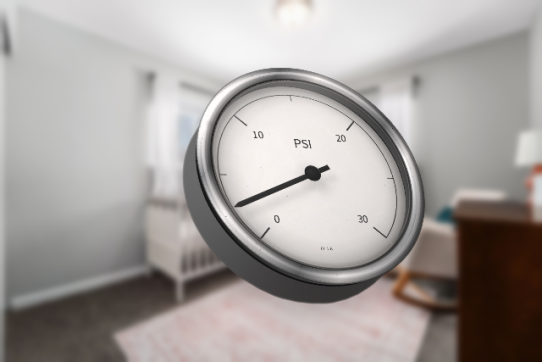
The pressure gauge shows 2.5 psi
